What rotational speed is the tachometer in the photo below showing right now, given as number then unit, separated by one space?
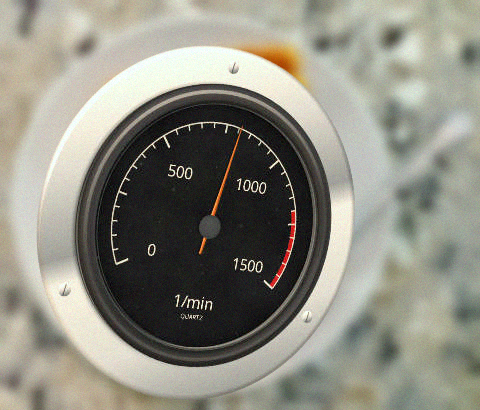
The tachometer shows 800 rpm
